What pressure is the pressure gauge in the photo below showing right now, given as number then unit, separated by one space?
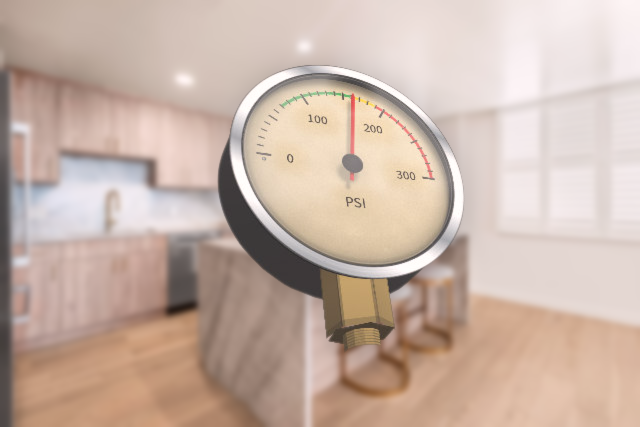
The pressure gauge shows 160 psi
